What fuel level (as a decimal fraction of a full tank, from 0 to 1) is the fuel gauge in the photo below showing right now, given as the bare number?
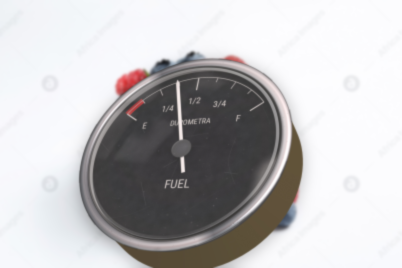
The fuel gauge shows 0.375
